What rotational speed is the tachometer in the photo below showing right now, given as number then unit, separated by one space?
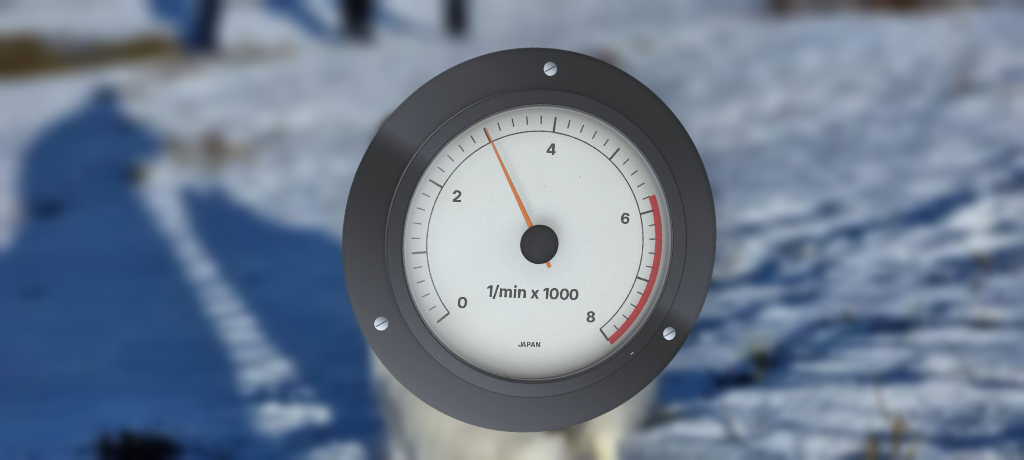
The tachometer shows 3000 rpm
